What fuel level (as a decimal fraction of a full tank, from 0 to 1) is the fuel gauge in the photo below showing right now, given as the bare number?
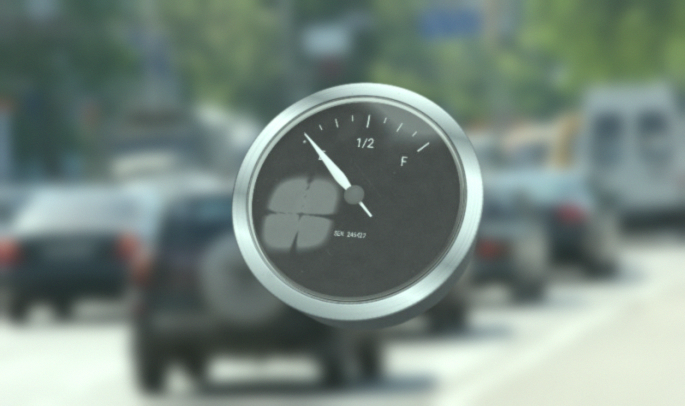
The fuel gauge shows 0
